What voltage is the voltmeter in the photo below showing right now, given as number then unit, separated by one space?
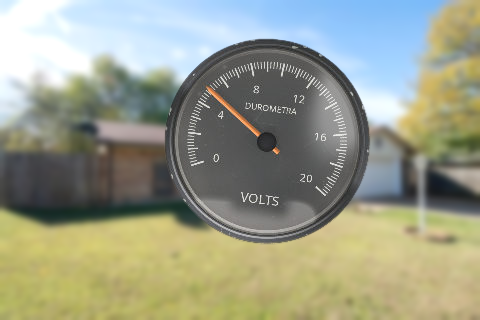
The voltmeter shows 5 V
